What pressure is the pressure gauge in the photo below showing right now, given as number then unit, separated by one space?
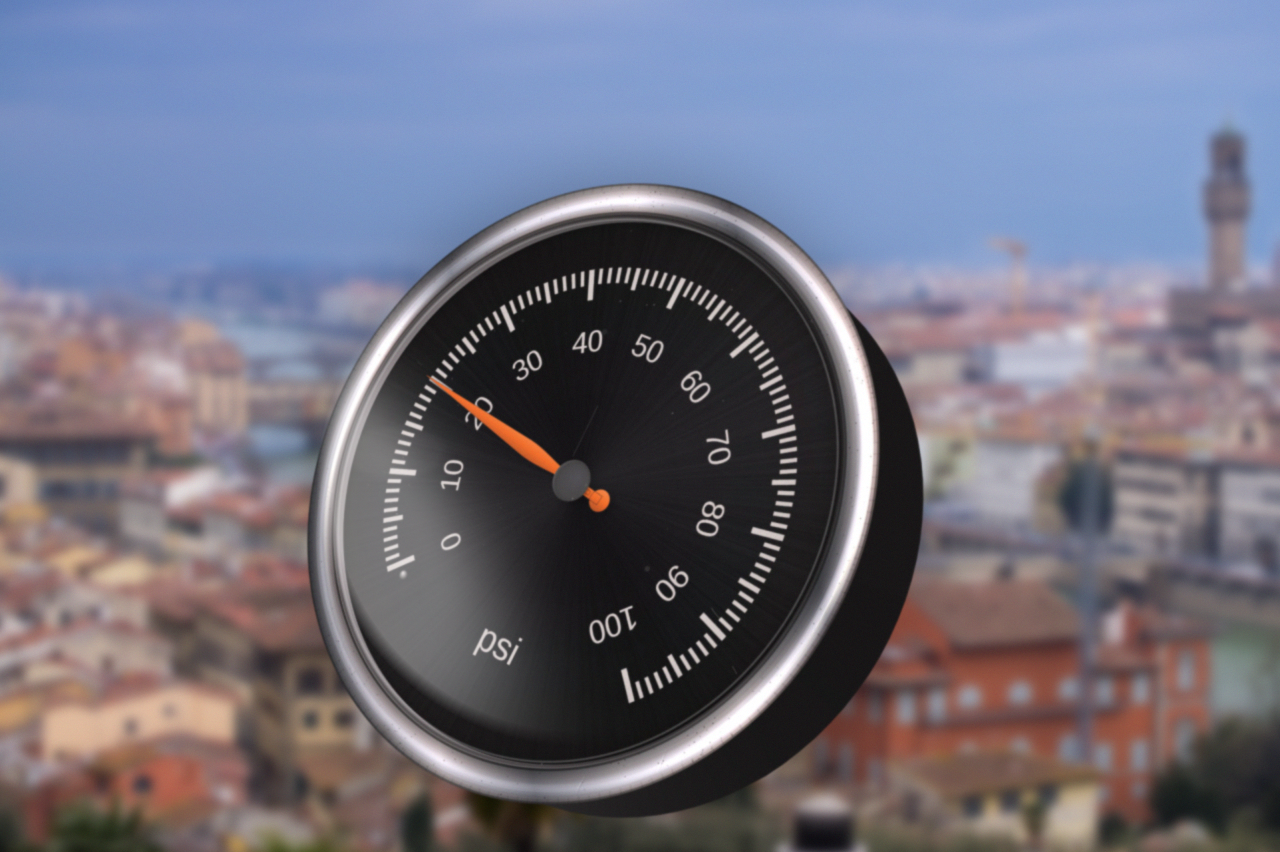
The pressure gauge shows 20 psi
